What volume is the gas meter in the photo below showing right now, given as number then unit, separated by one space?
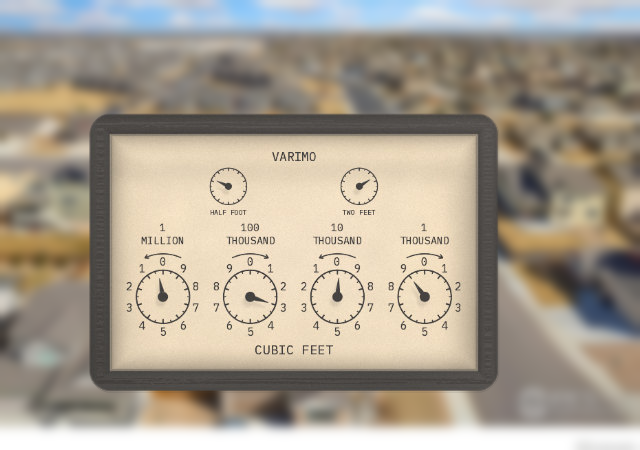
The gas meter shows 29900 ft³
